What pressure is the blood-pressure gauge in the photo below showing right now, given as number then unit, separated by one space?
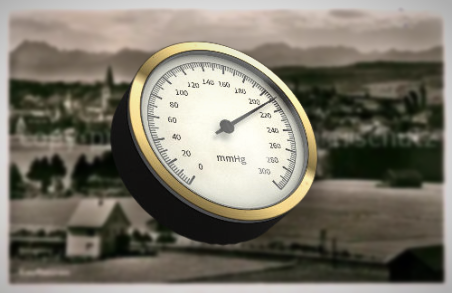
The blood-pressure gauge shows 210 mmHg
